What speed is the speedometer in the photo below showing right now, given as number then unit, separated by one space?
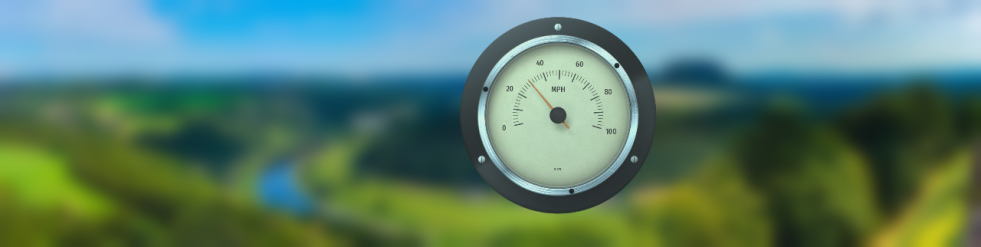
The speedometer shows 30 mph
